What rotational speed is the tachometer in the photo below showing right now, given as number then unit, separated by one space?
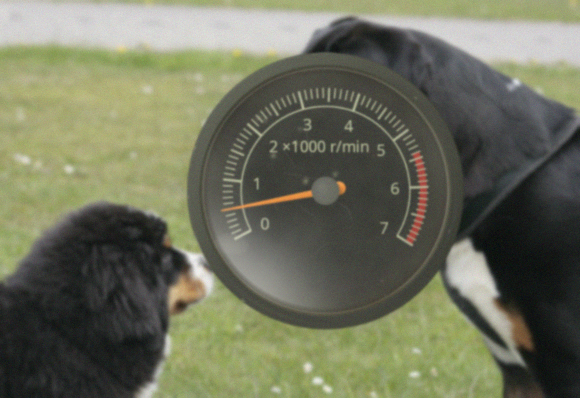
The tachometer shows 500 rpm
